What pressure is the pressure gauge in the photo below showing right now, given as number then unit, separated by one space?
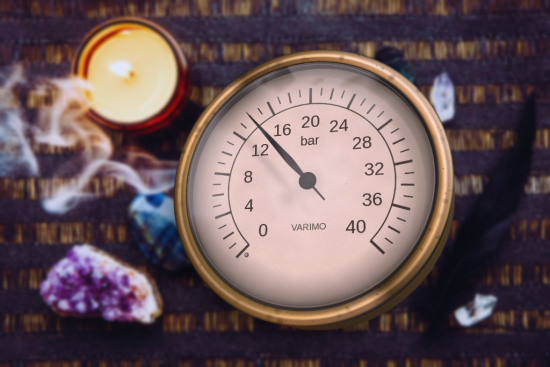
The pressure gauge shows 14 bar
